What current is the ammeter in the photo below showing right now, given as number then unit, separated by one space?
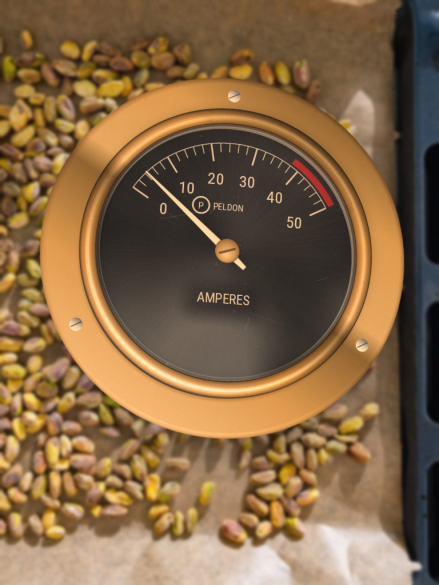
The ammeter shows 4 A
